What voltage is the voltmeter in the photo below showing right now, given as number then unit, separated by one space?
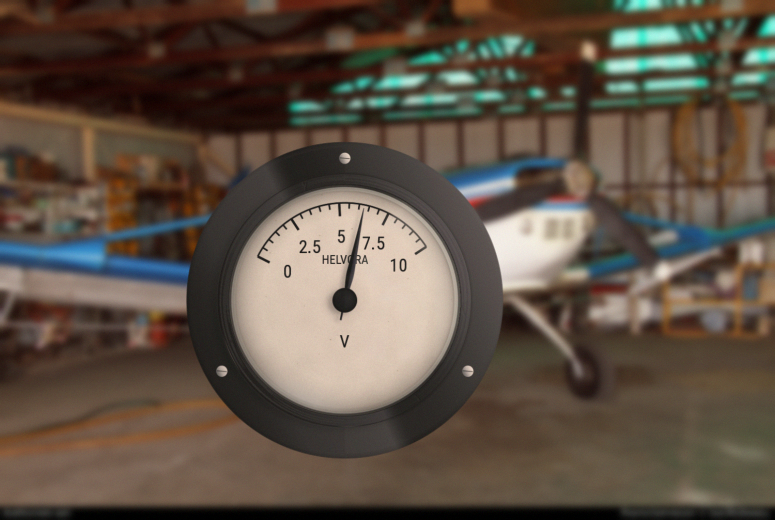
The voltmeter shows 6.25 V
